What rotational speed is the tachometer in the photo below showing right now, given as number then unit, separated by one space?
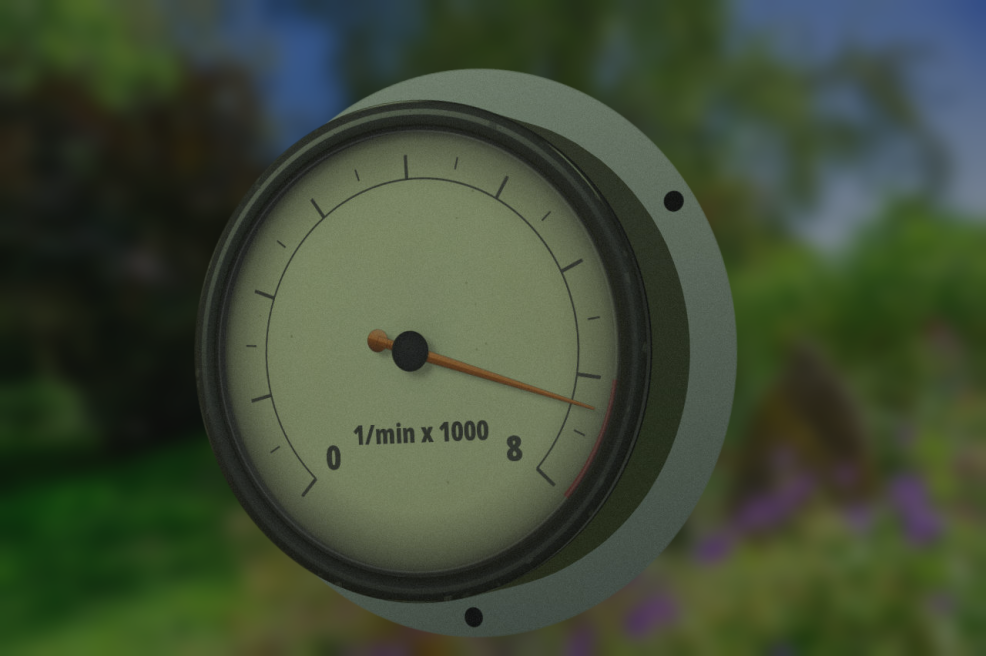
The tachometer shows 7250 rpm
